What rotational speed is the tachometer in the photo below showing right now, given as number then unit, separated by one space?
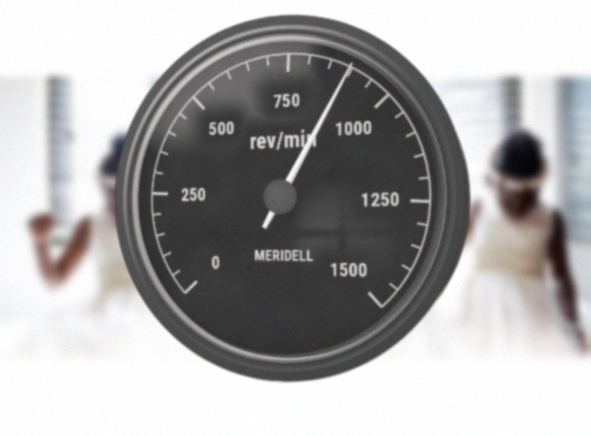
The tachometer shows 900 rpm
